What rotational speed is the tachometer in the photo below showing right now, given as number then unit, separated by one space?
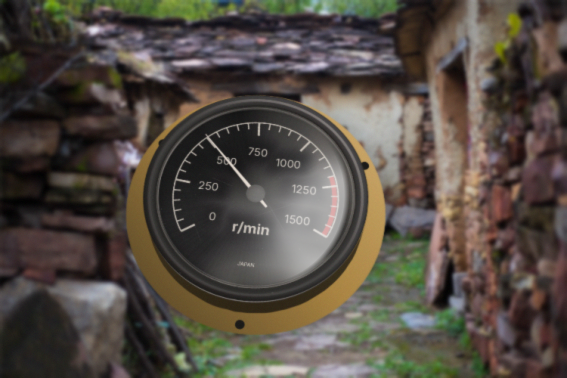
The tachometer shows 500 rpm
